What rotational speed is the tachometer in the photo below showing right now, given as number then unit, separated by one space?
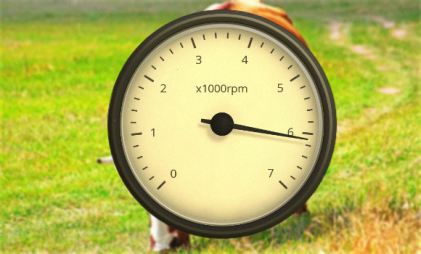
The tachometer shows 6100 rpm
